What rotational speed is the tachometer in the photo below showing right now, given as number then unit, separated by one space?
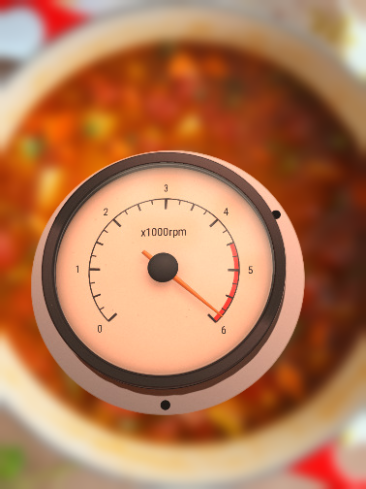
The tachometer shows 5875 rpm
